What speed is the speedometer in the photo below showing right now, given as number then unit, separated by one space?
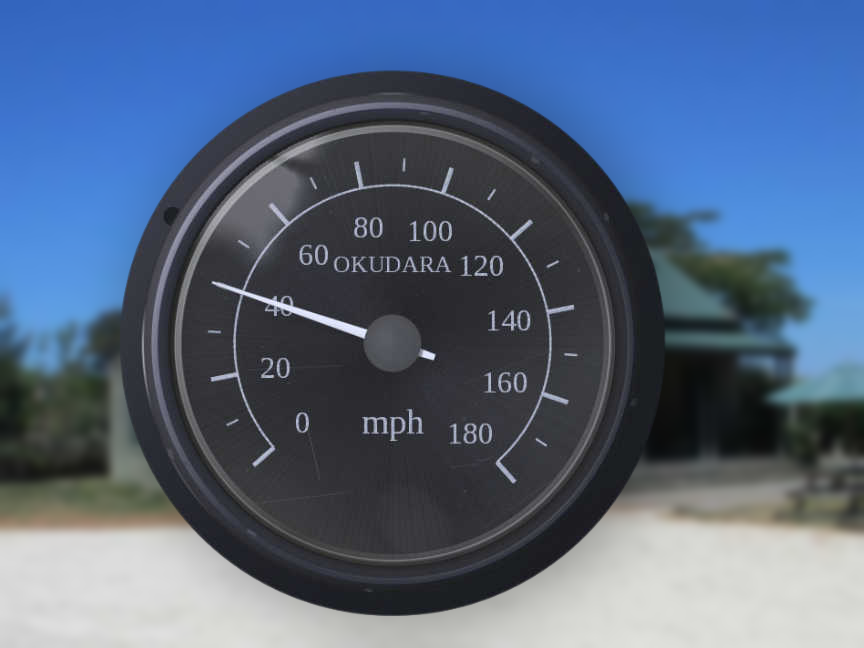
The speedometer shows 40 mph
